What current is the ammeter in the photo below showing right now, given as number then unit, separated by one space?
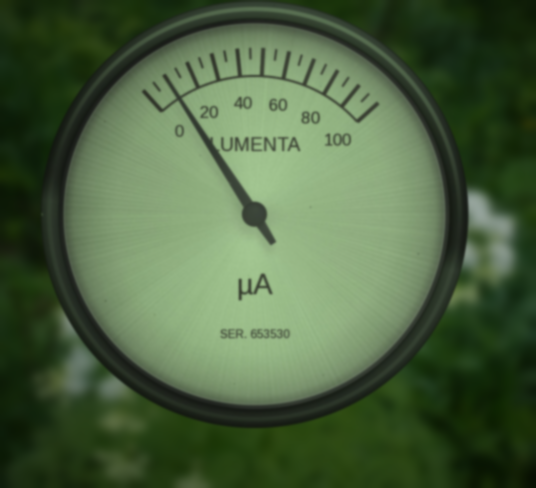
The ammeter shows 10 µA
